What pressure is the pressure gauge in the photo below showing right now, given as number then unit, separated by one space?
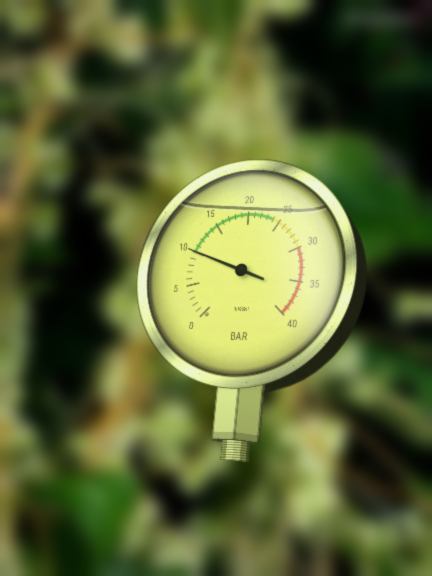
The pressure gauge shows 10 bar
